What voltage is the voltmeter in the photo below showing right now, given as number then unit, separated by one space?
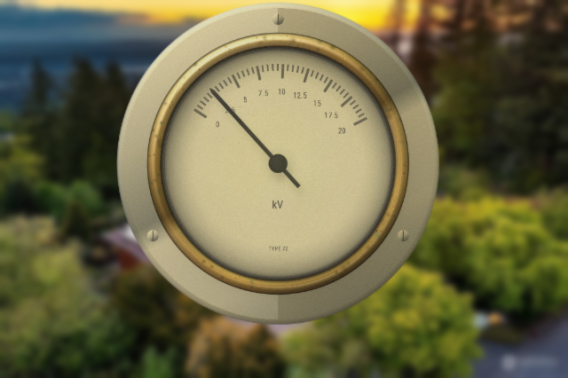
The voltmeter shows 2.5 kV
